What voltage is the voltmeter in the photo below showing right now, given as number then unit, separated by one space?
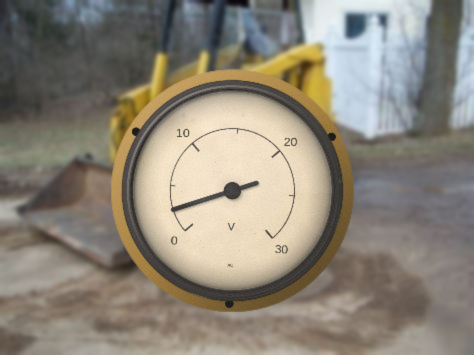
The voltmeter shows 2.5 V
